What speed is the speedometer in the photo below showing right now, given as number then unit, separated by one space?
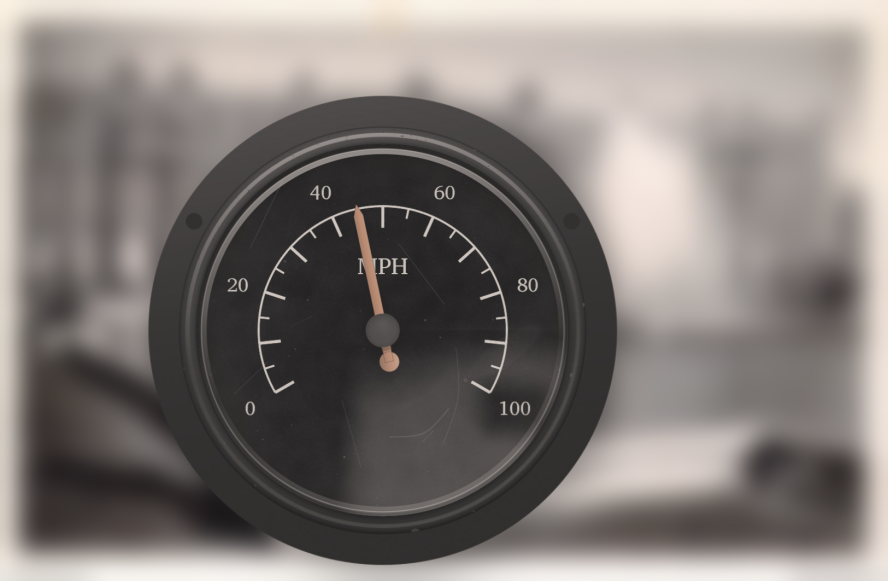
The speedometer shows 45 mph
